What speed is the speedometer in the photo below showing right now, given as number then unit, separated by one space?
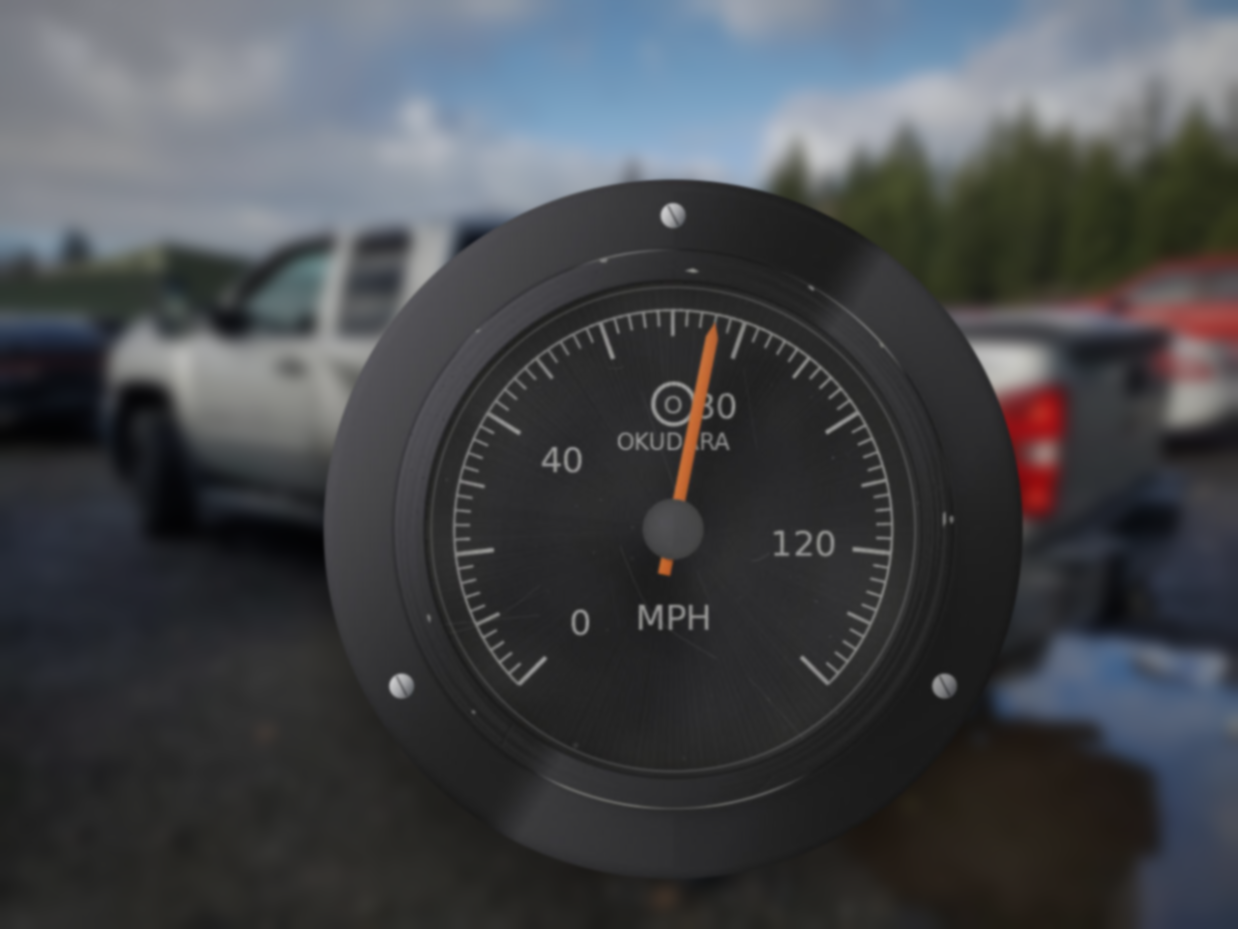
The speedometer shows 76 mph
